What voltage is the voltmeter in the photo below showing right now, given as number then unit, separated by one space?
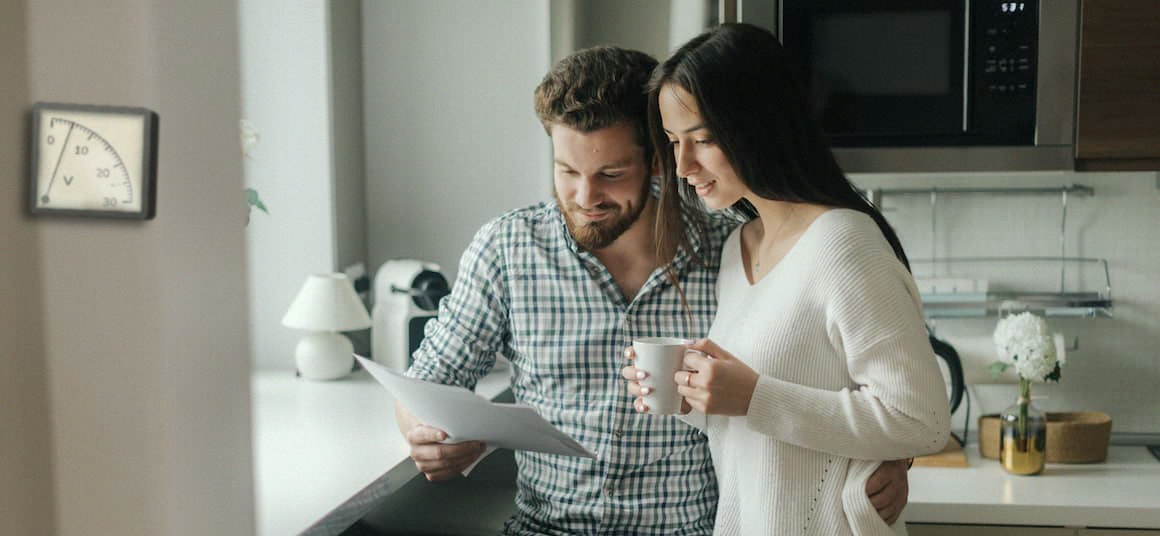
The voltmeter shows 5 V
